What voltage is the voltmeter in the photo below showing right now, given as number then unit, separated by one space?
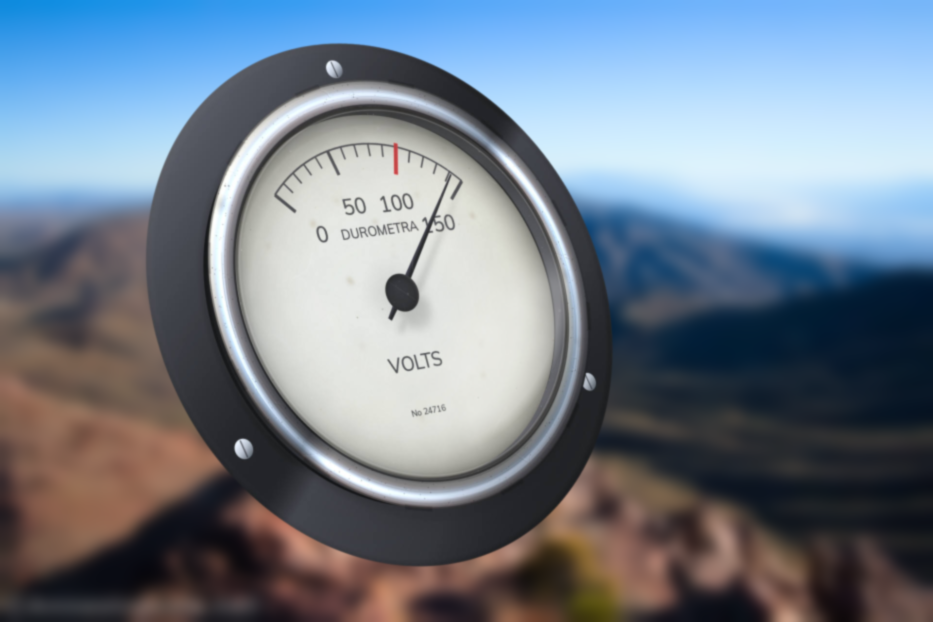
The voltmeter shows 140 V
